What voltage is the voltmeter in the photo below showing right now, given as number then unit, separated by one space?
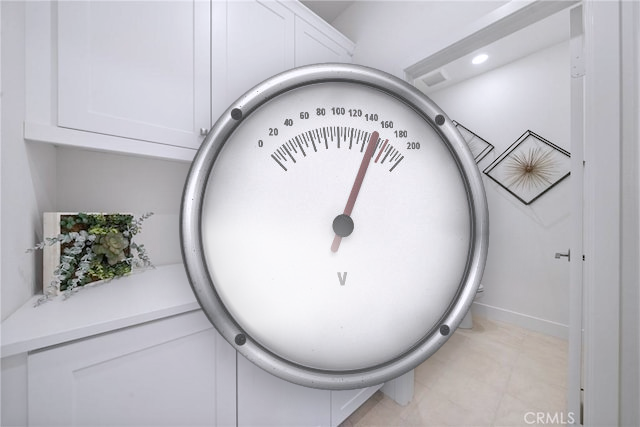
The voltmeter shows 150 V
